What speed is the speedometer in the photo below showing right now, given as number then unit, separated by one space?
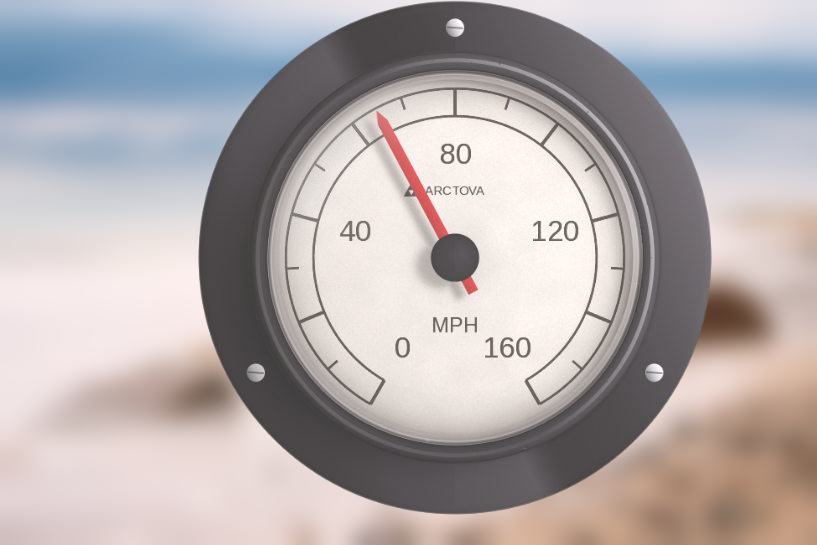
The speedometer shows 65 mph
